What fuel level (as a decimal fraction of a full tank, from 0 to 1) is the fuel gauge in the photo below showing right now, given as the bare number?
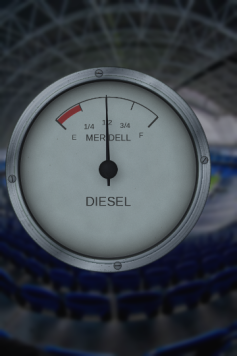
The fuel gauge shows 0.5
